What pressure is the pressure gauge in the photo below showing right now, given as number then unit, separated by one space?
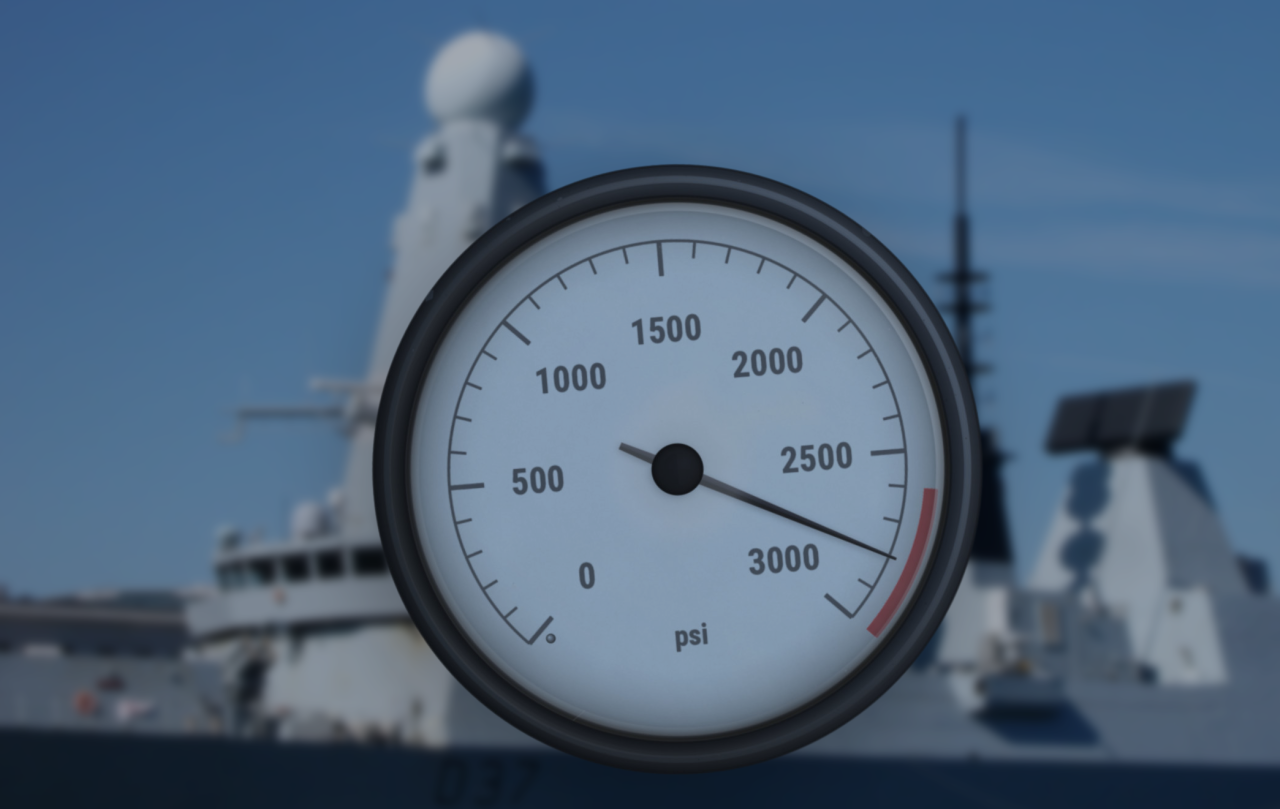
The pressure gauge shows 2800 psi
